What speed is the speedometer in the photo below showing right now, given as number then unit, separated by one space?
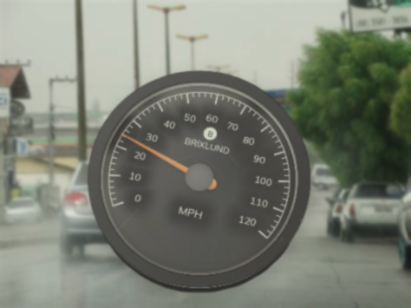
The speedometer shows 24 mph
